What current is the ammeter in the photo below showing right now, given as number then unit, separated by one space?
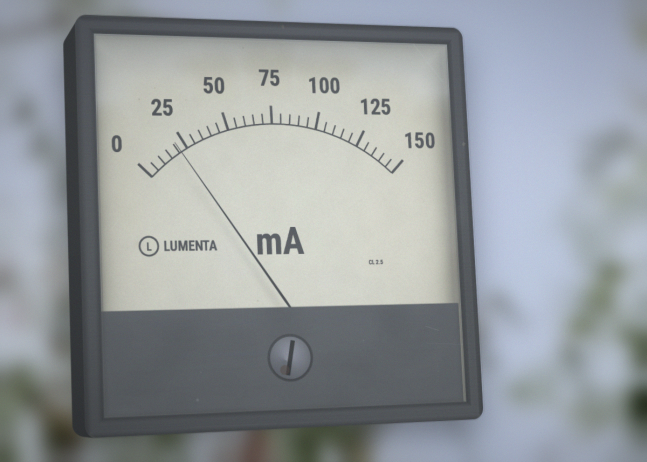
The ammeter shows 20 mA
